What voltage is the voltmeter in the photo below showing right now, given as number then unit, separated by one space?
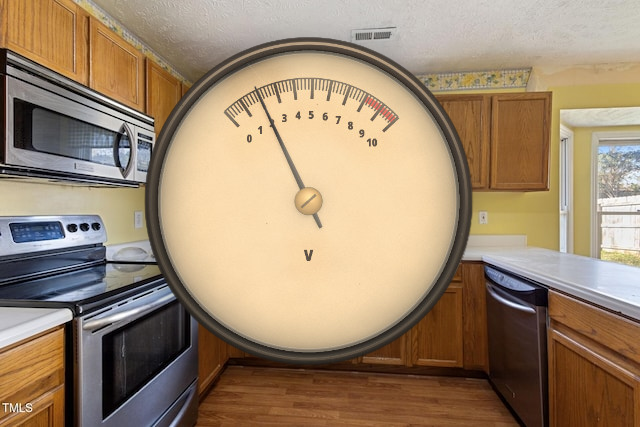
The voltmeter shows 2 V
